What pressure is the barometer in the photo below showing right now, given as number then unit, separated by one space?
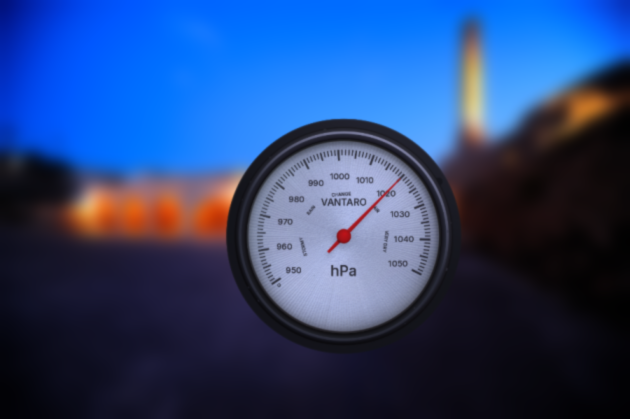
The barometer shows 1020 hPa
